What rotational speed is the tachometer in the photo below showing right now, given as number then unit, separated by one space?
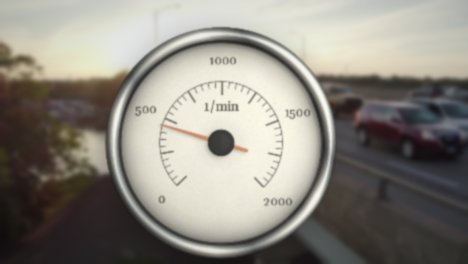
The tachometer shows 450 rpm
